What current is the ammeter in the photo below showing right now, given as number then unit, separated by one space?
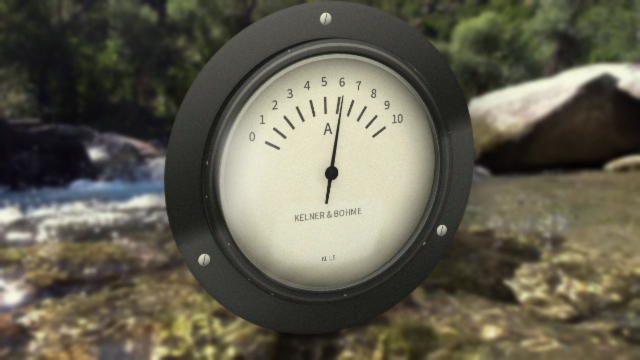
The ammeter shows 6 A
